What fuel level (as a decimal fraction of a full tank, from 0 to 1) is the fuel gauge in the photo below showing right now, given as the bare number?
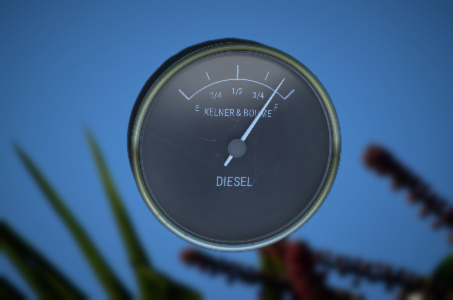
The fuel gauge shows 0.875
